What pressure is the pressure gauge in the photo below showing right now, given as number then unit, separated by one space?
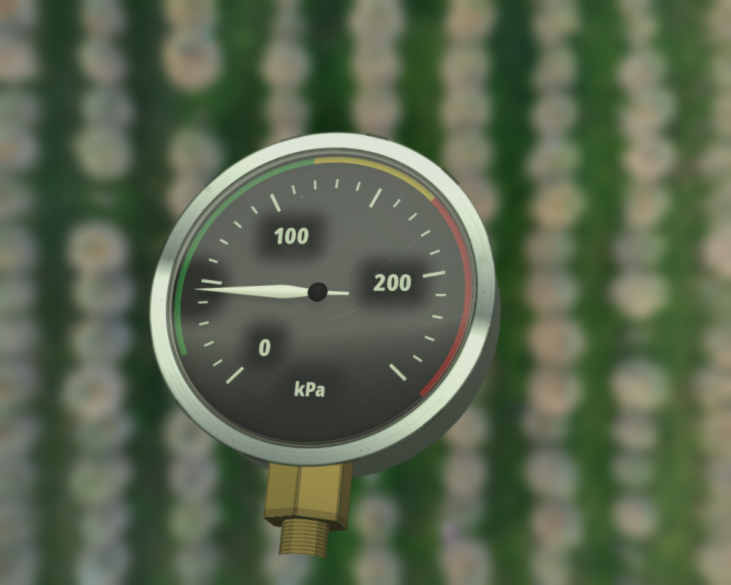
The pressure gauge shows 45 kPa
